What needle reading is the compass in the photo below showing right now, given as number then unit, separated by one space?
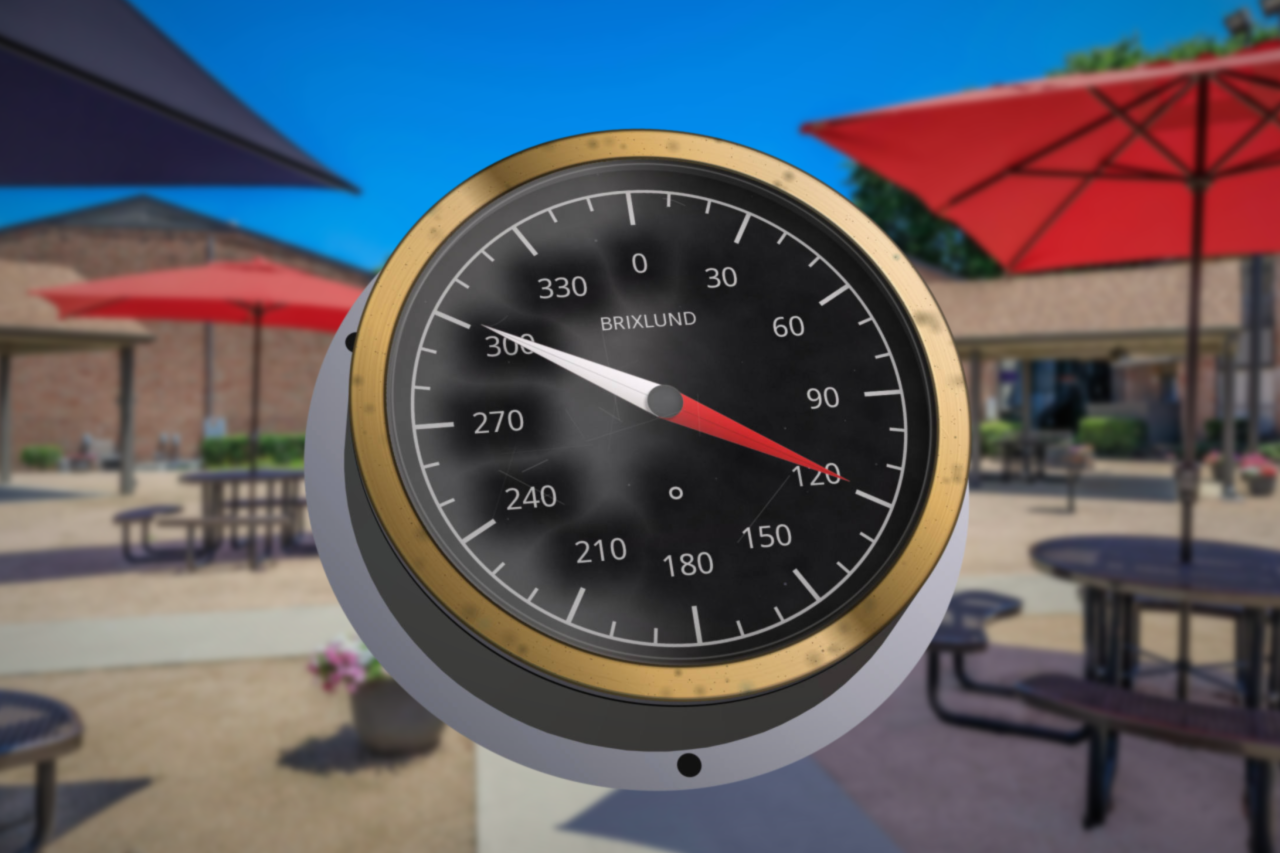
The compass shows 120 °
